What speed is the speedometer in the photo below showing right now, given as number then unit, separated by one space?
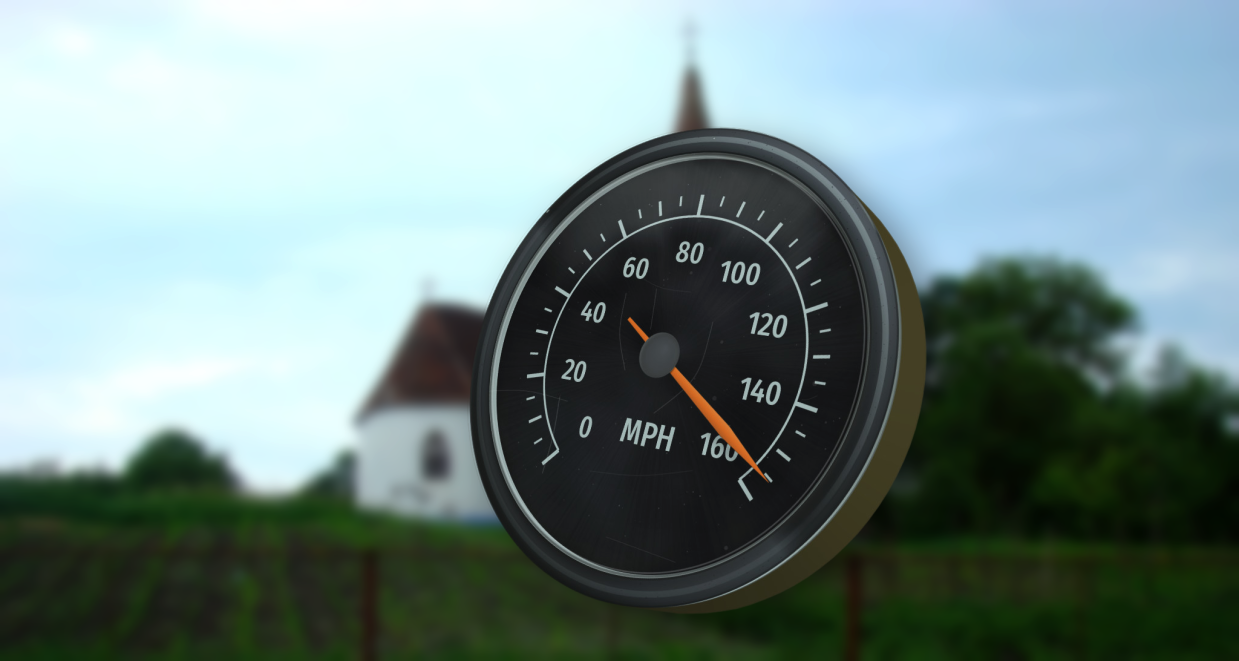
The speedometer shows 155 mph
